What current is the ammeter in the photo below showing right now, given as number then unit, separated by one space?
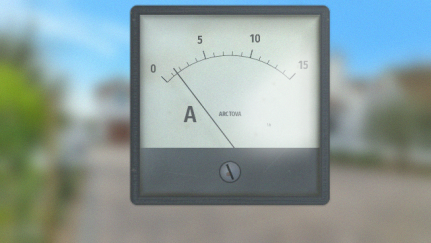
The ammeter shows 1.5 A
